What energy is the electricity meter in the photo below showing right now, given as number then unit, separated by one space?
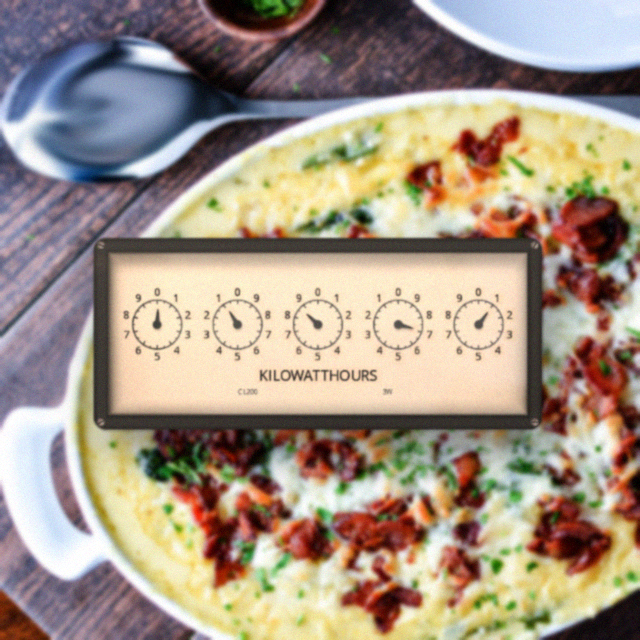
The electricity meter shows 871 kWh
